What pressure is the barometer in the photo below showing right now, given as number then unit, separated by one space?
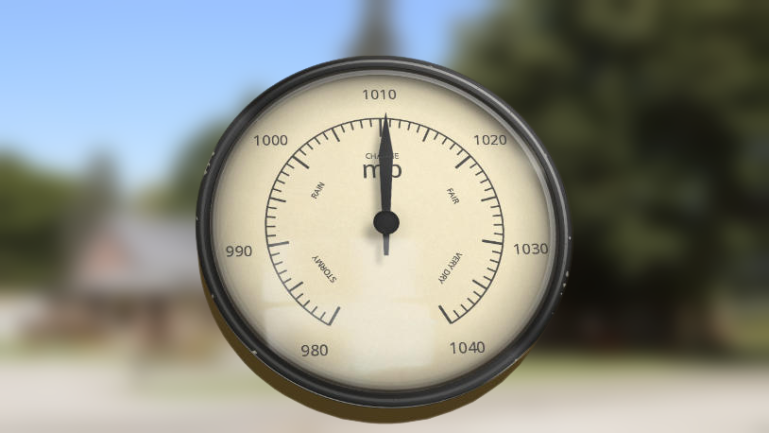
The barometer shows 1010.5 mbar
